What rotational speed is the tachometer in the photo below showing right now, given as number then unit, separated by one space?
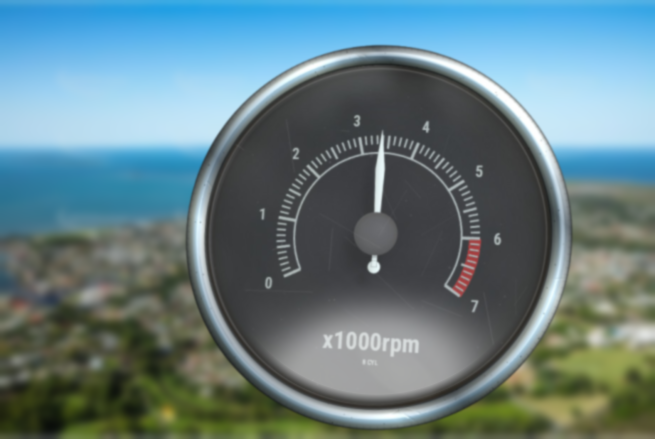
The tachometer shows 3400 rpm
